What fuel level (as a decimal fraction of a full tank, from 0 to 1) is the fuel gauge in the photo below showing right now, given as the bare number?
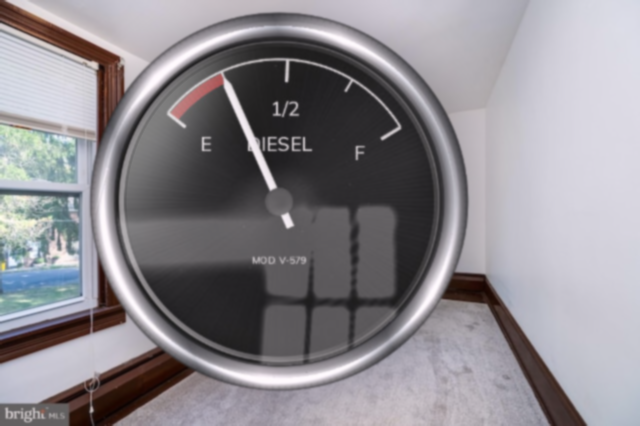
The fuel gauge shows 0.25
